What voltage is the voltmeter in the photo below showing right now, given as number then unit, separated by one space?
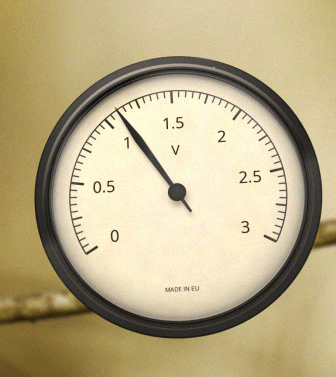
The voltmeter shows 1.1 V
